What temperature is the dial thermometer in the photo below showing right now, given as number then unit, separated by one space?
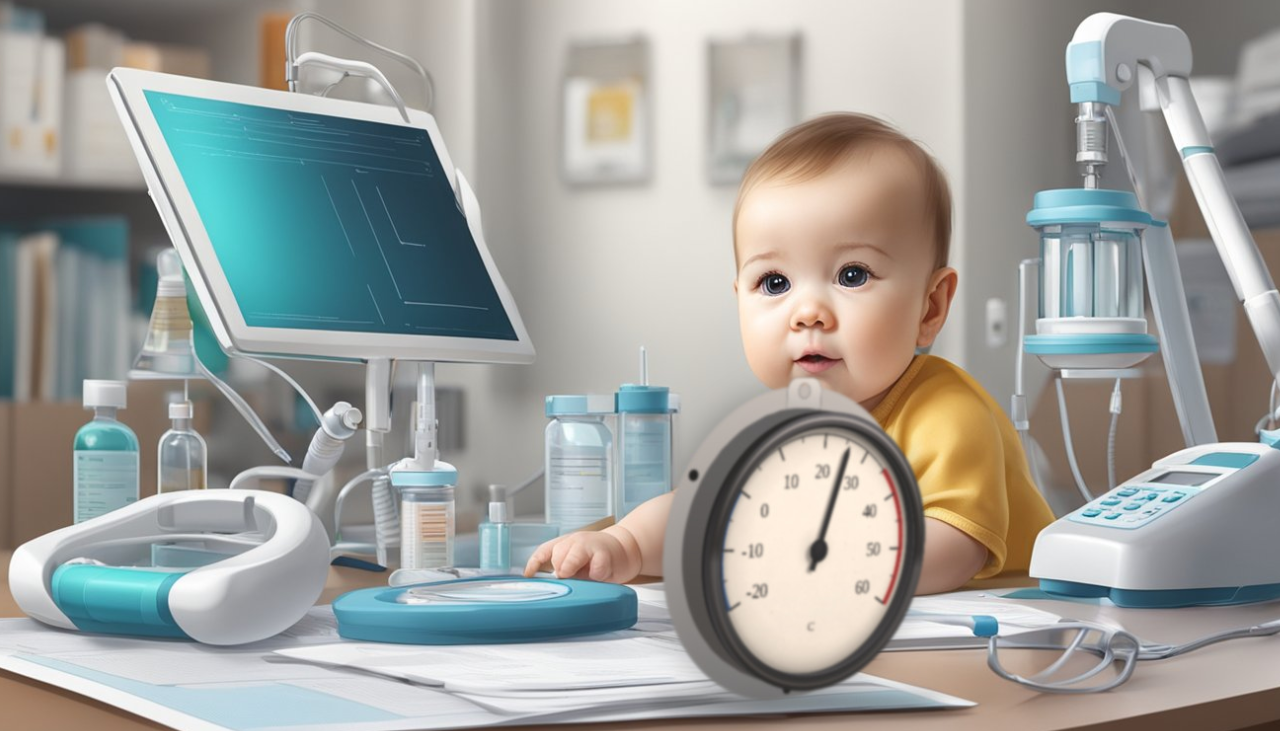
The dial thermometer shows 25 °C
